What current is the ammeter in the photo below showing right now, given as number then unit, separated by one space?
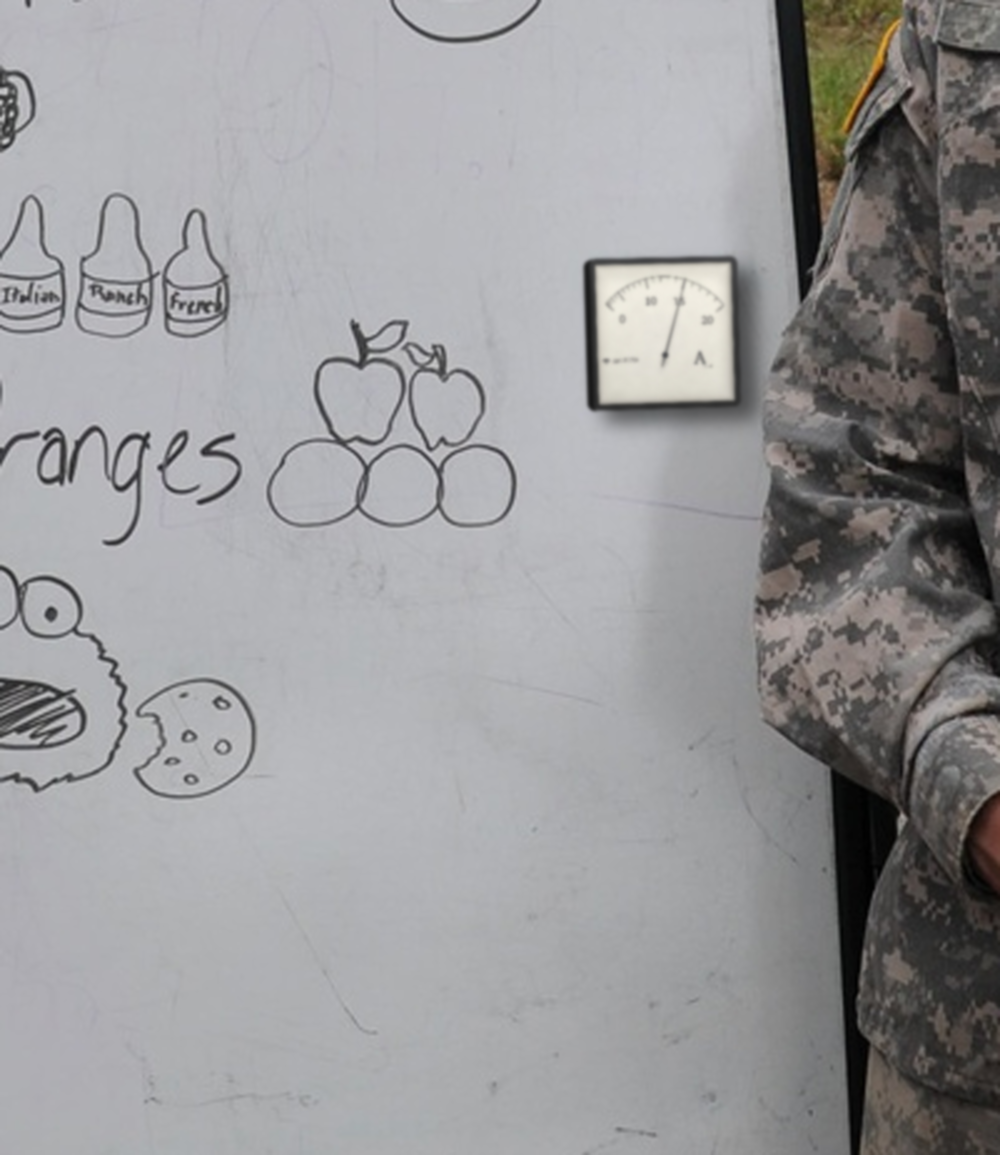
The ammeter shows 15 A
